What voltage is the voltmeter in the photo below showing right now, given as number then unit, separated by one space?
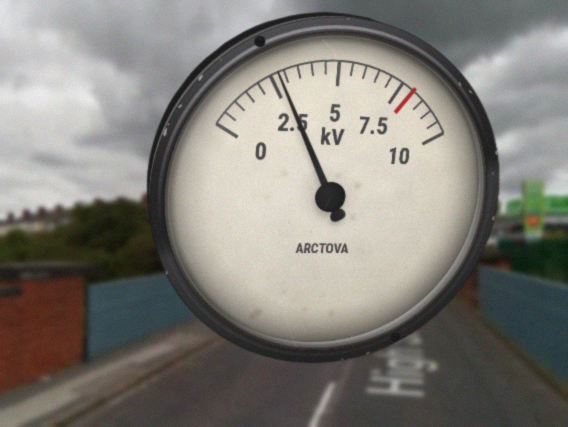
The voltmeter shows 2.75 kV
